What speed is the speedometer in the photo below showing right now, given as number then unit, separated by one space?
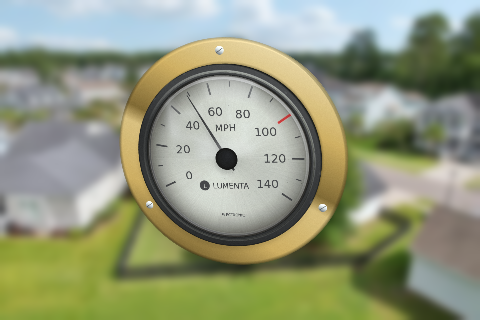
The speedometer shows 50 mph
